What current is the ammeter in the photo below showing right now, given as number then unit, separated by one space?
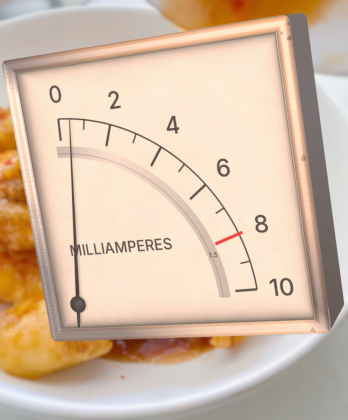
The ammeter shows 0.5 mA
